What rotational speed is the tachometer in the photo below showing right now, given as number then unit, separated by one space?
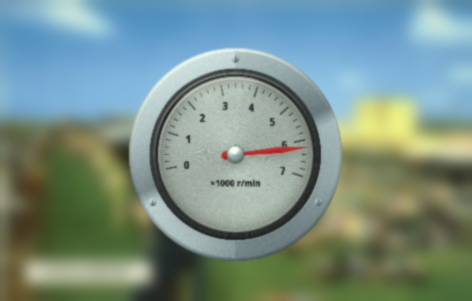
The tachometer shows 6200 rpm
